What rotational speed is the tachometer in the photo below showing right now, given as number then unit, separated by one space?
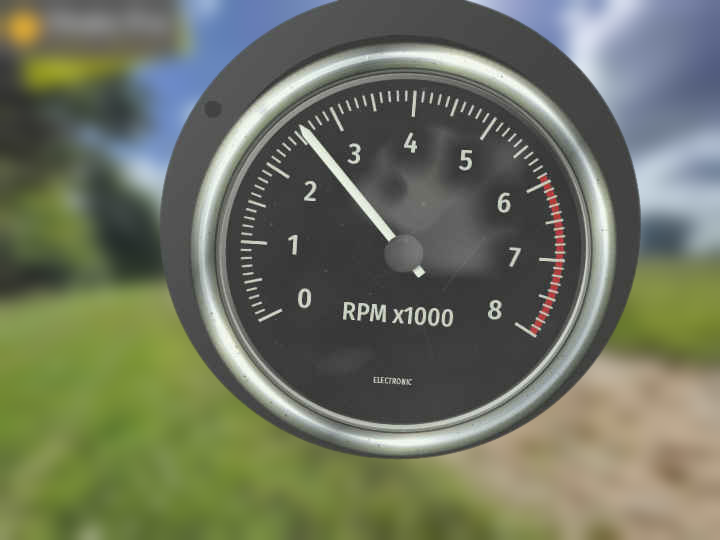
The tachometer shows 2600 rpm
